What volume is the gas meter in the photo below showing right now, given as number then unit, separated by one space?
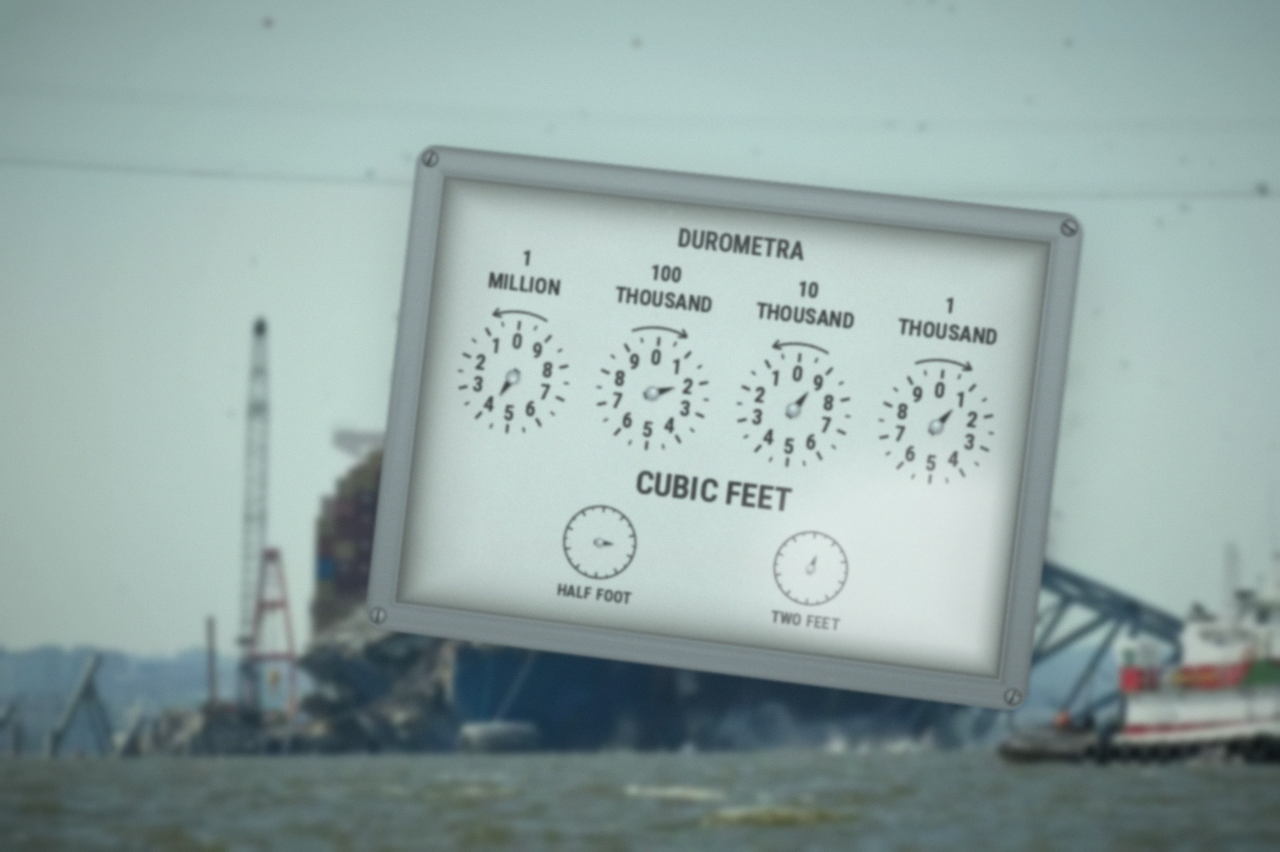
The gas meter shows 419100 ft³
